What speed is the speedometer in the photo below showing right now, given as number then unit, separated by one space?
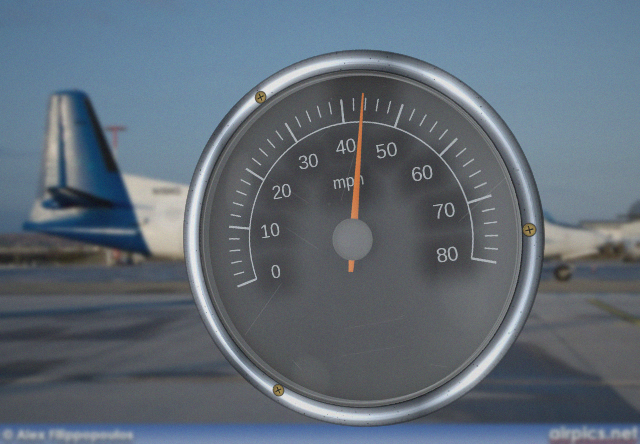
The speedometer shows 44 mph
